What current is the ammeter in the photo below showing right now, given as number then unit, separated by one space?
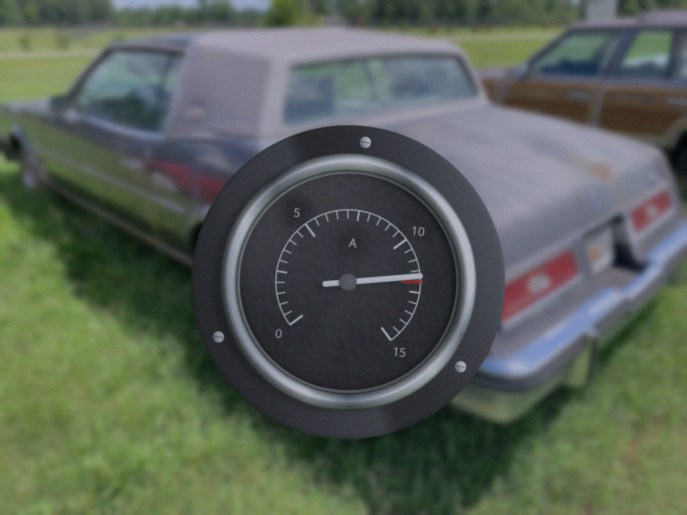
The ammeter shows 11.75 A
